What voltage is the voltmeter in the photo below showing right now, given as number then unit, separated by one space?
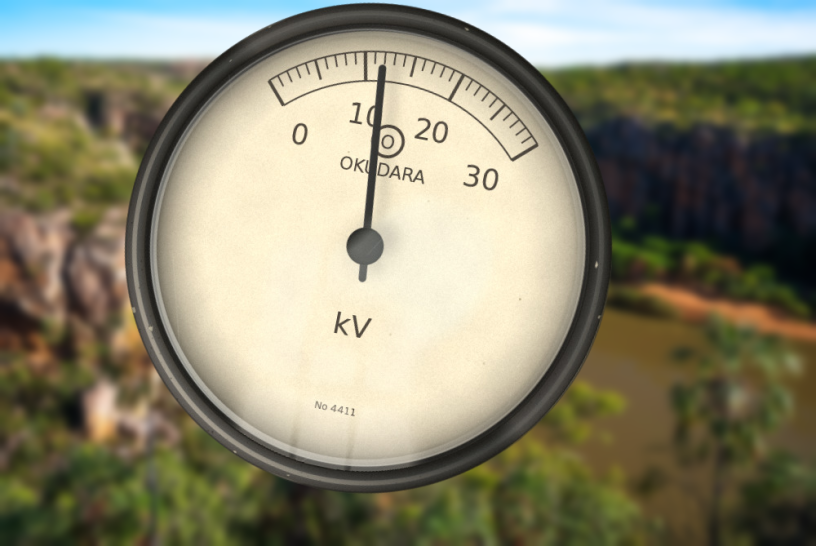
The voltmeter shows 12 kV
